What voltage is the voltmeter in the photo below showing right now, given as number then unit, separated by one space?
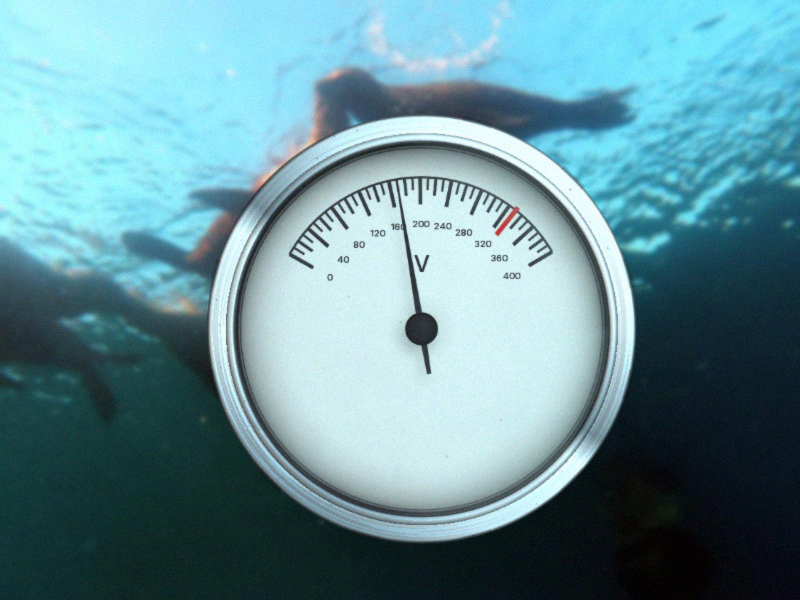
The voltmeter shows 170 V
